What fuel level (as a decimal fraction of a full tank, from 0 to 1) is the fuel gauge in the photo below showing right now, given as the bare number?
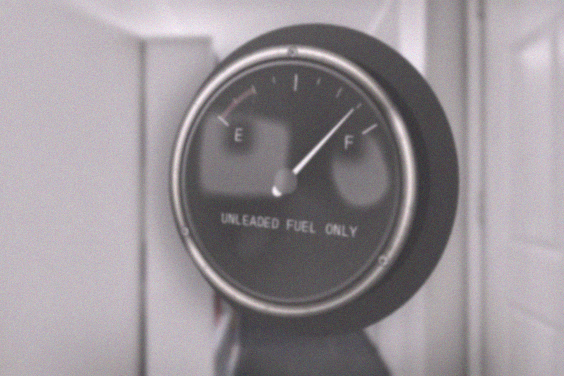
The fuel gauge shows 0.875
